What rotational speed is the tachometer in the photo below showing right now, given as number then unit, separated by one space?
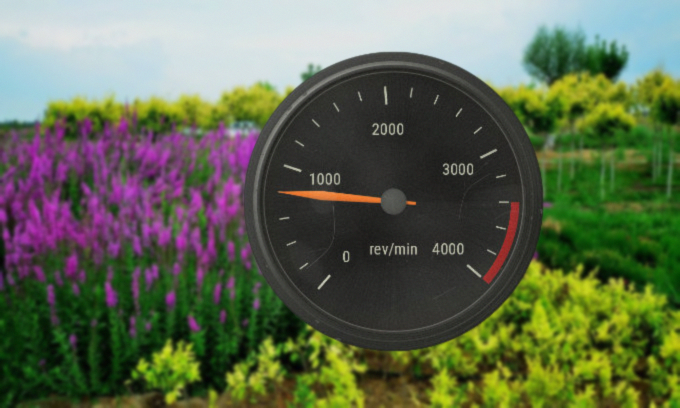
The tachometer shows 800 rpm
